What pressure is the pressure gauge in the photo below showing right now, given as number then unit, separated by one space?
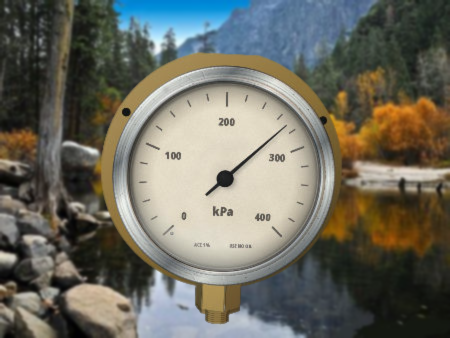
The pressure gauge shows 270 kPa
